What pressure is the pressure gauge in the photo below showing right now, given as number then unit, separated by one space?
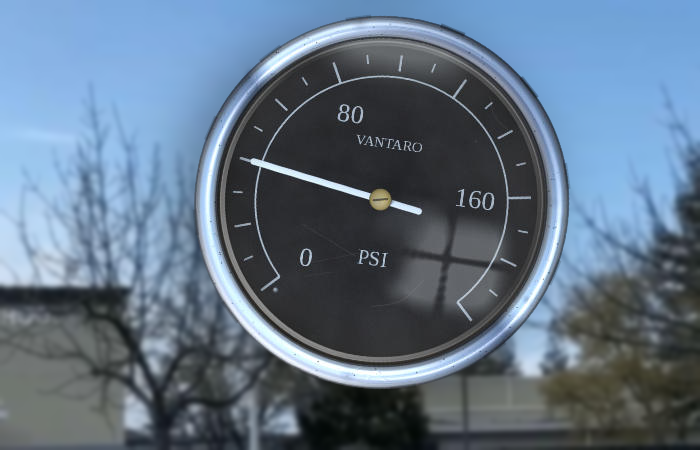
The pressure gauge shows 40 psi
